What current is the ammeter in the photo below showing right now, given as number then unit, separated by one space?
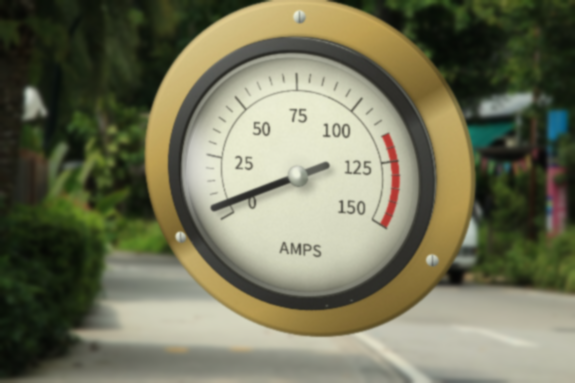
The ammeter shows 5 A
